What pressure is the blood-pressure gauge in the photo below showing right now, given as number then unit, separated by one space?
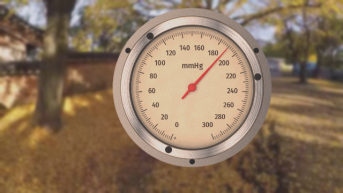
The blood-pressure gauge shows 190 mmHg
